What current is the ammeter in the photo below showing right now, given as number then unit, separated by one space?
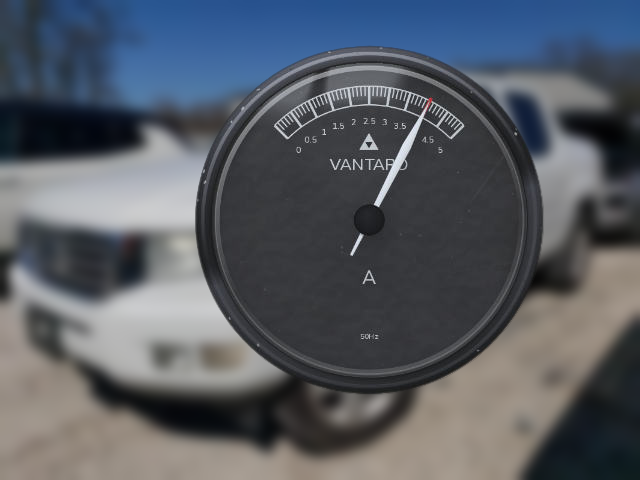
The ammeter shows 4 A
